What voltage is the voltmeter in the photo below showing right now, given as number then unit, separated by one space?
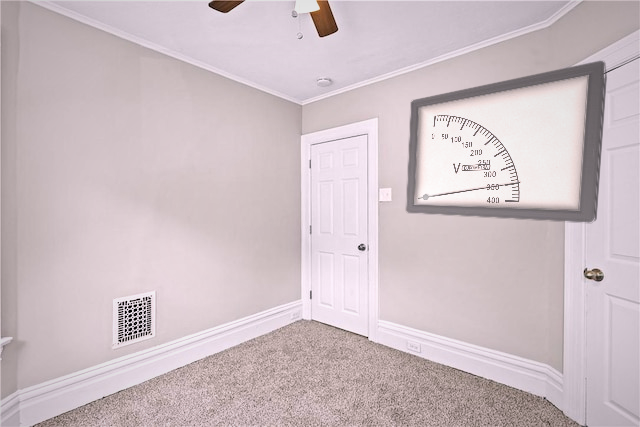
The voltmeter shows 350 V
